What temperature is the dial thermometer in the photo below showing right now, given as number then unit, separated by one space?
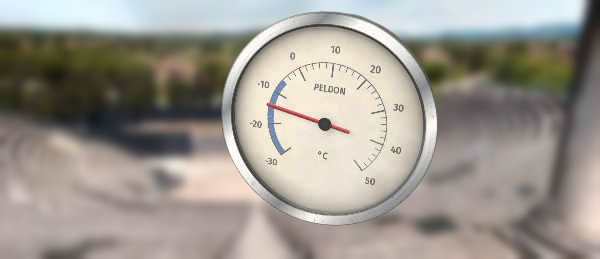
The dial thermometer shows -14 °C
